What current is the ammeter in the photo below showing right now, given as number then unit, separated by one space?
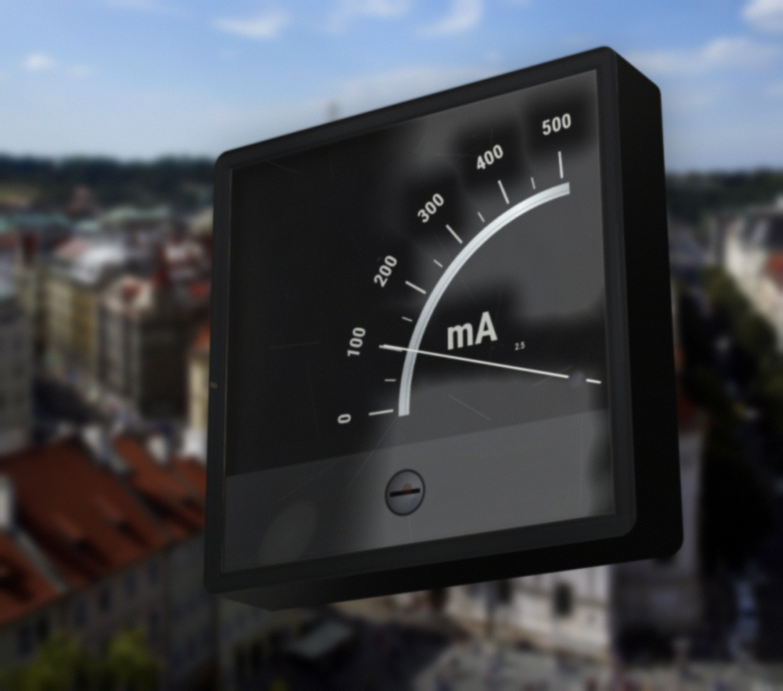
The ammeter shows 100 mA
